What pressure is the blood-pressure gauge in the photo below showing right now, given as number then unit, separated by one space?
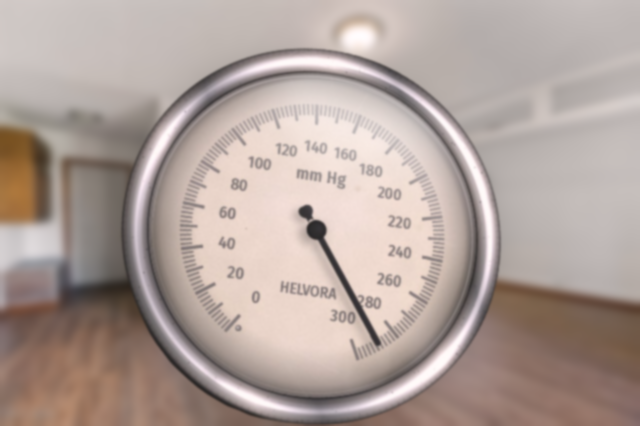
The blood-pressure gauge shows 290 mmHg
